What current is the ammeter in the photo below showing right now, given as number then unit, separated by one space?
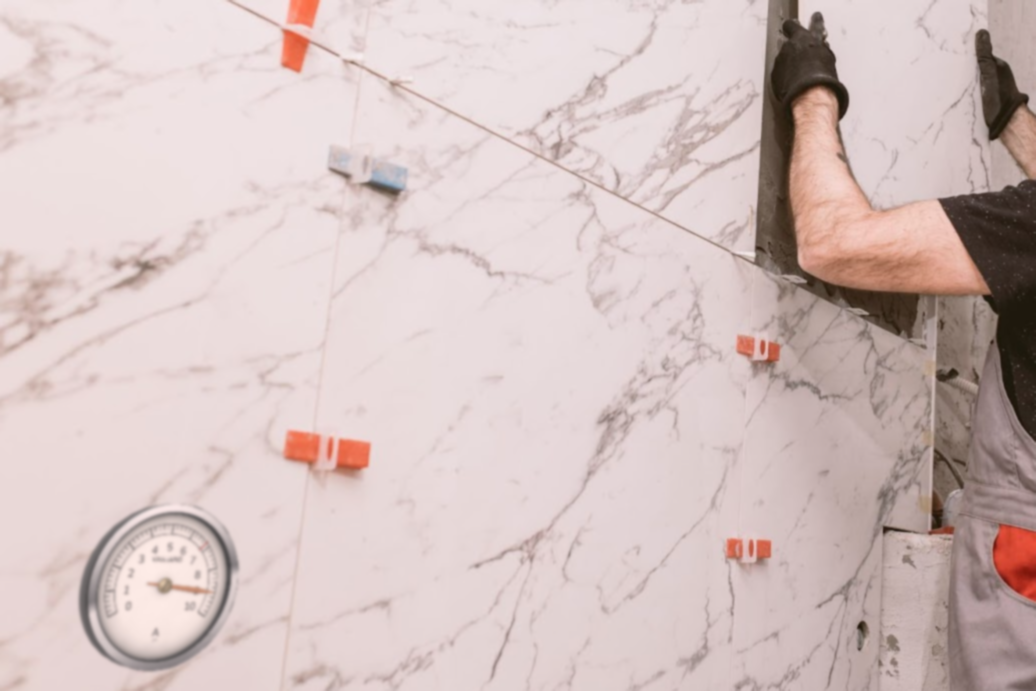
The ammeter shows 9 A
